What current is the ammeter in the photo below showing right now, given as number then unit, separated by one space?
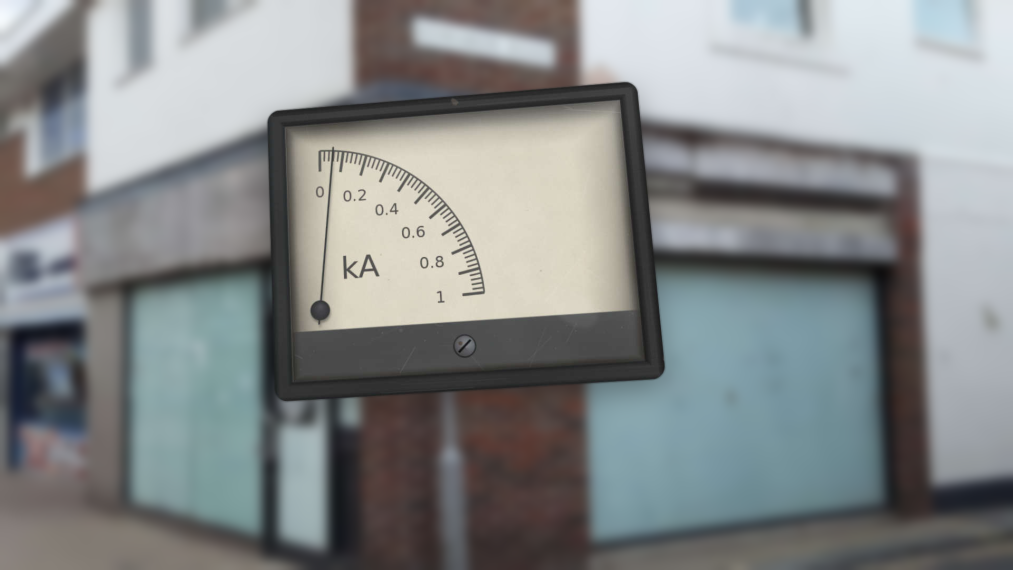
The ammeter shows 0.06 kA
